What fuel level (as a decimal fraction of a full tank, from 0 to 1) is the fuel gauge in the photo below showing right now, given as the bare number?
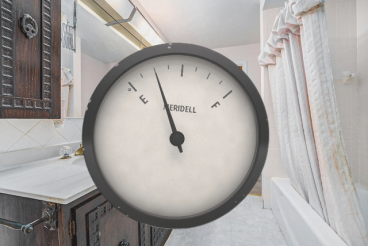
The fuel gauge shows 0.25
